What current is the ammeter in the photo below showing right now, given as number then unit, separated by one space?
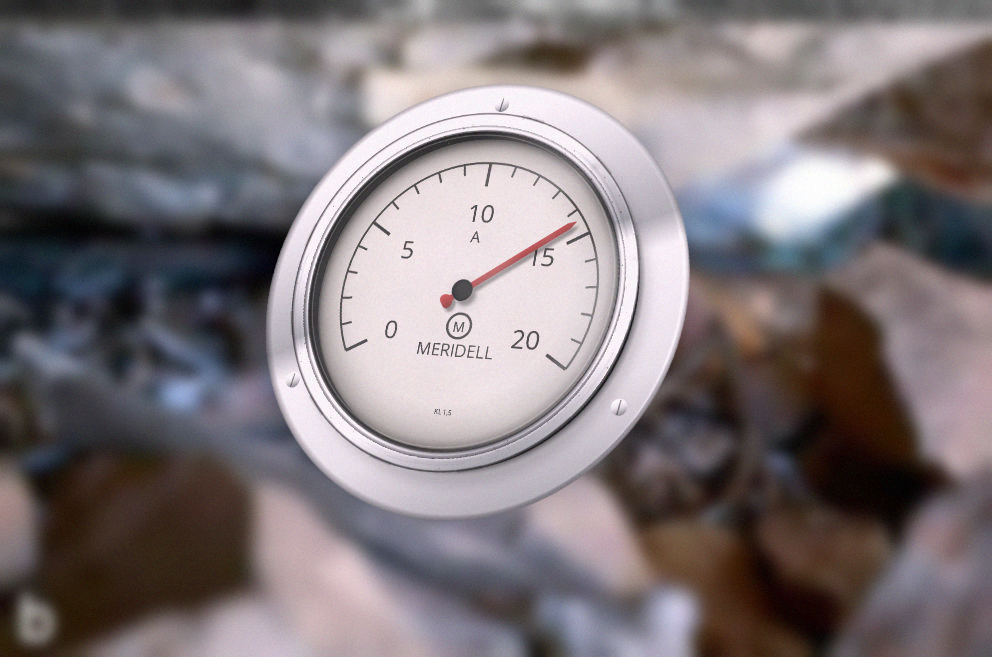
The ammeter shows 14.5 A
